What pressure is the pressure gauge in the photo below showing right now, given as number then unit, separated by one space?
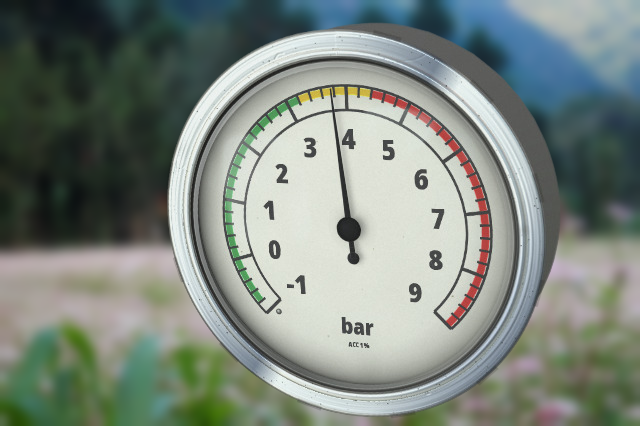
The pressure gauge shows 3.8 bar
